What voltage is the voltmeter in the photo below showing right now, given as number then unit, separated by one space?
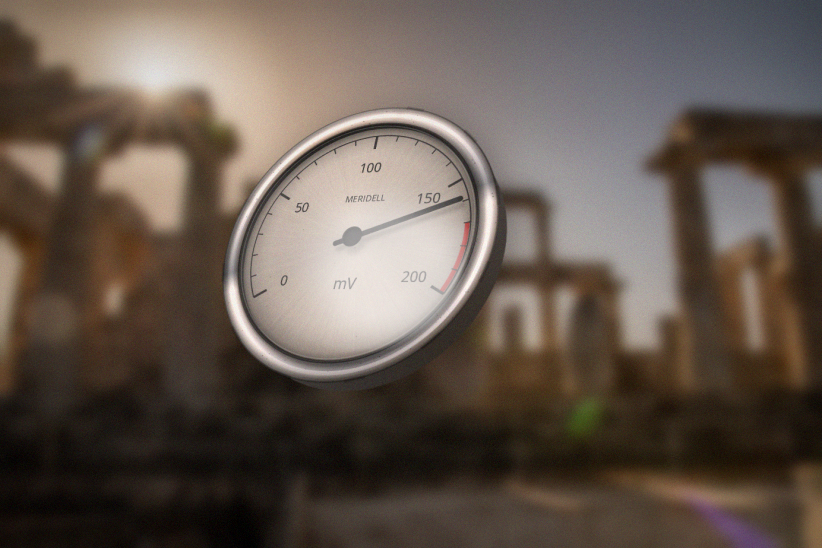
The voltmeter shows 160 mV
